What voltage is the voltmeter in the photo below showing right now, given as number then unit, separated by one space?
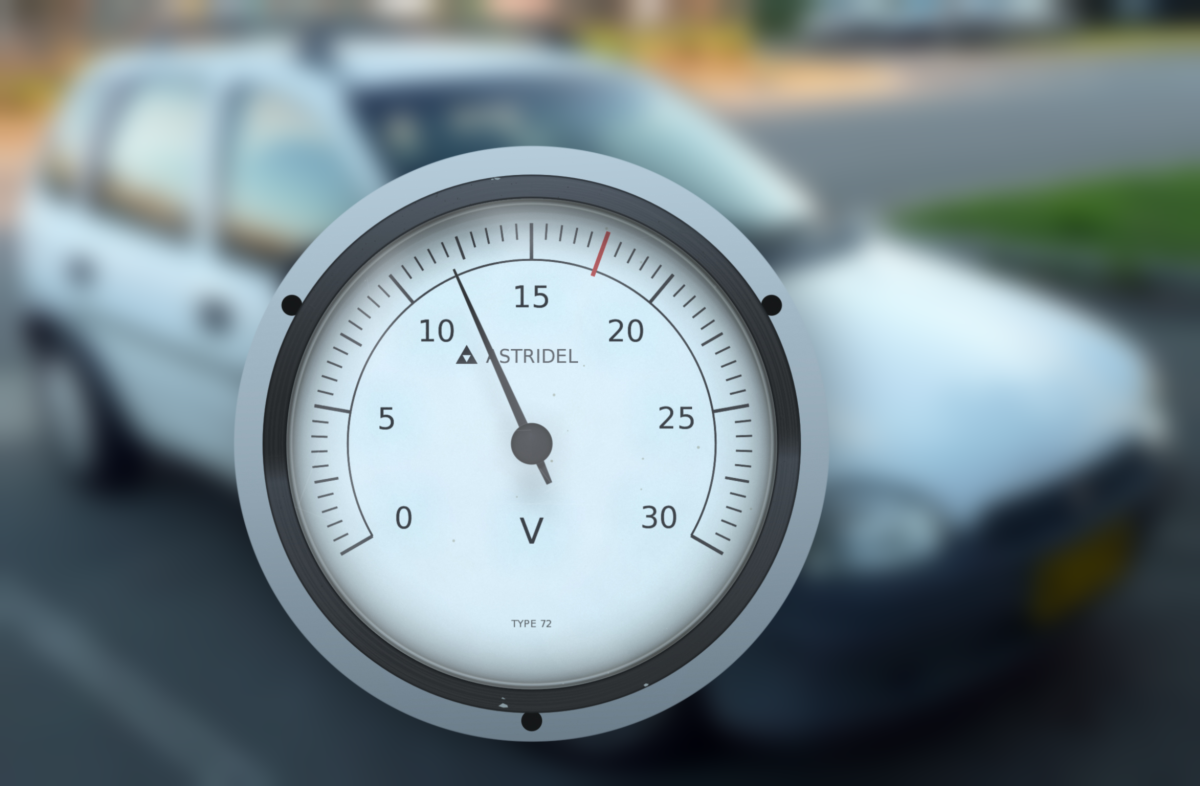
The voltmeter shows 12 V
